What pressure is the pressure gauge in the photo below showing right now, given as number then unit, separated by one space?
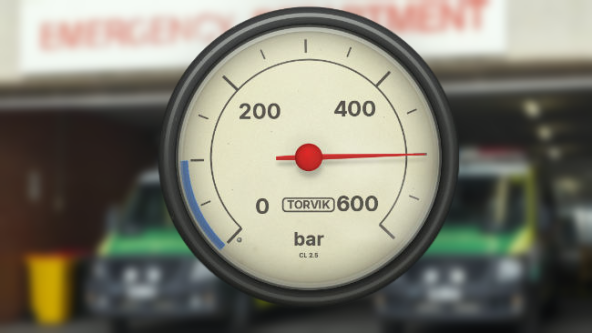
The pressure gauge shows 500 bar
